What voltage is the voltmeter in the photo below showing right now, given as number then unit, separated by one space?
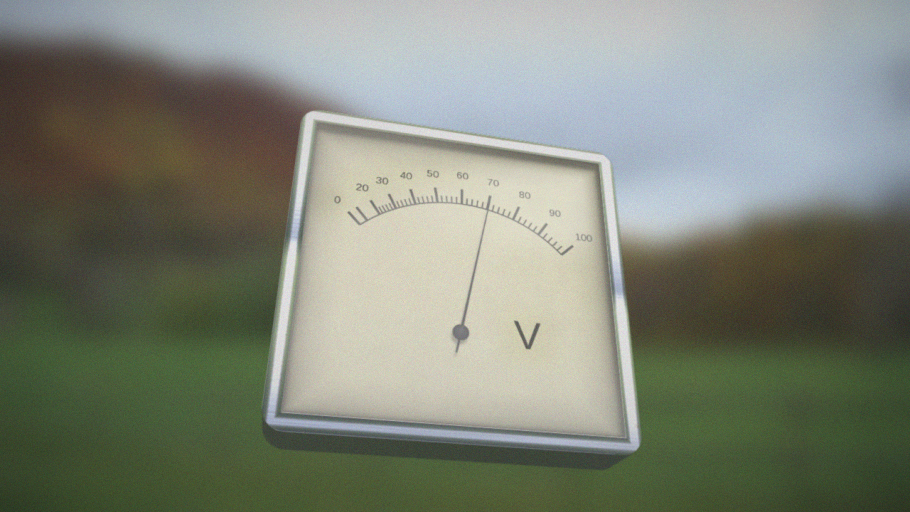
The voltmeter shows 70 V
